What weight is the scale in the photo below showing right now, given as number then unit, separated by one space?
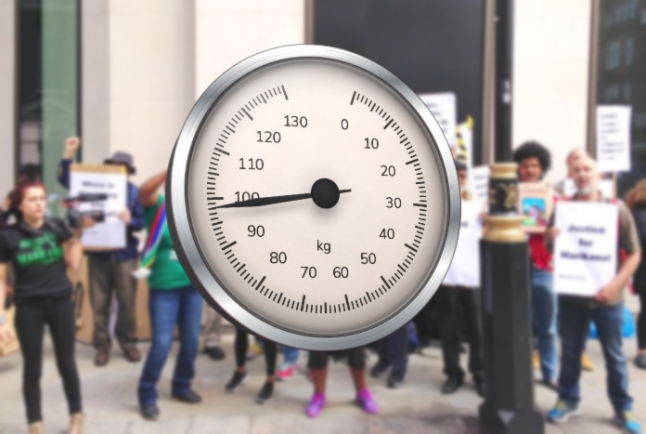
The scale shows 98 kg
